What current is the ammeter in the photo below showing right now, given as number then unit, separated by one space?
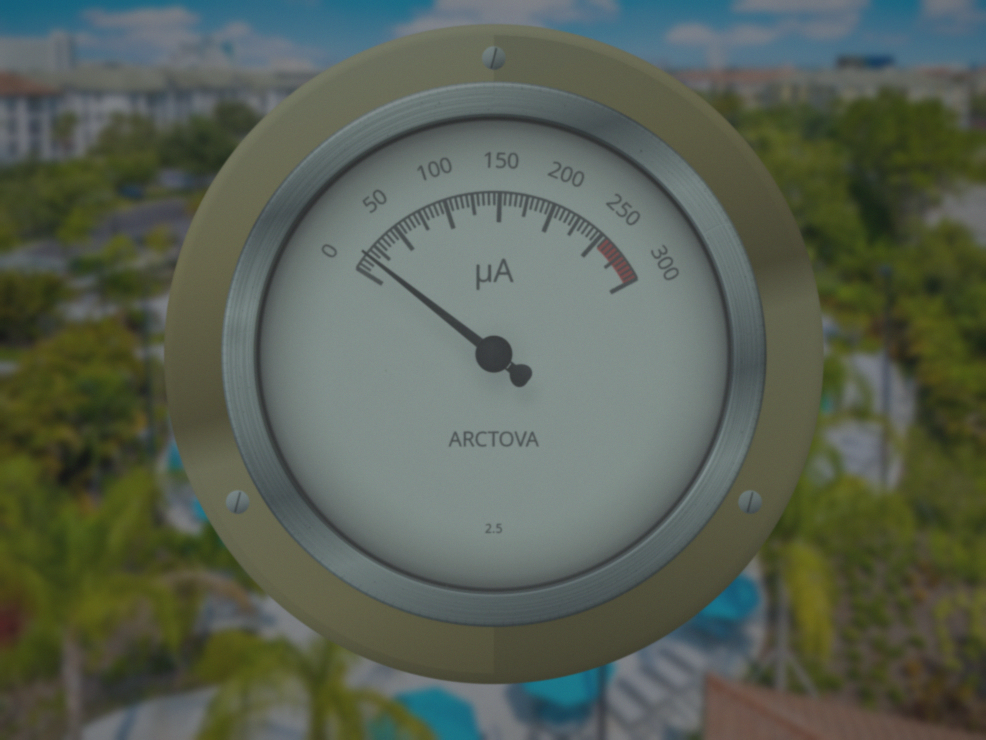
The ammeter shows 15 µA
